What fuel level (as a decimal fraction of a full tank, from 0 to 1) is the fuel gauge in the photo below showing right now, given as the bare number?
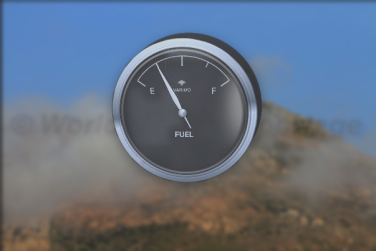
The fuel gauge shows 0.25
